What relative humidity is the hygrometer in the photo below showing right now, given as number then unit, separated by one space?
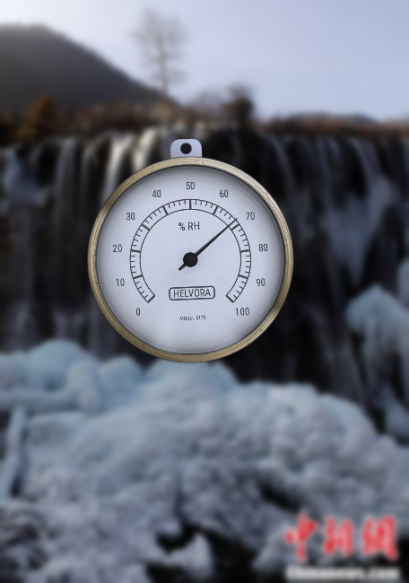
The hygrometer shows 68 %
